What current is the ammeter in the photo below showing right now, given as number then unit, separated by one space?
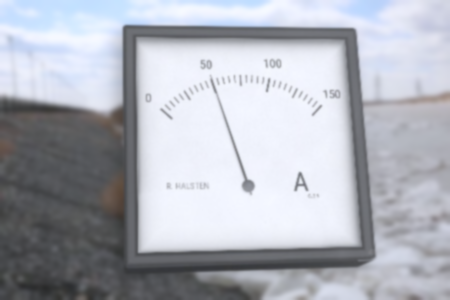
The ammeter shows 50 A
